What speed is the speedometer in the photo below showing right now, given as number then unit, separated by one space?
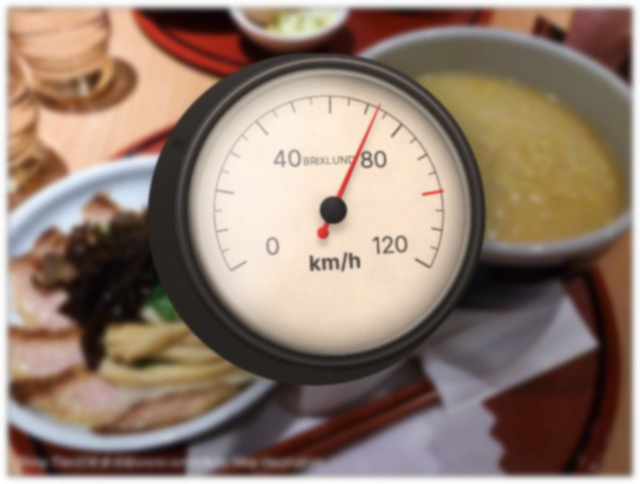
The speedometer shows 72.5 km/h
